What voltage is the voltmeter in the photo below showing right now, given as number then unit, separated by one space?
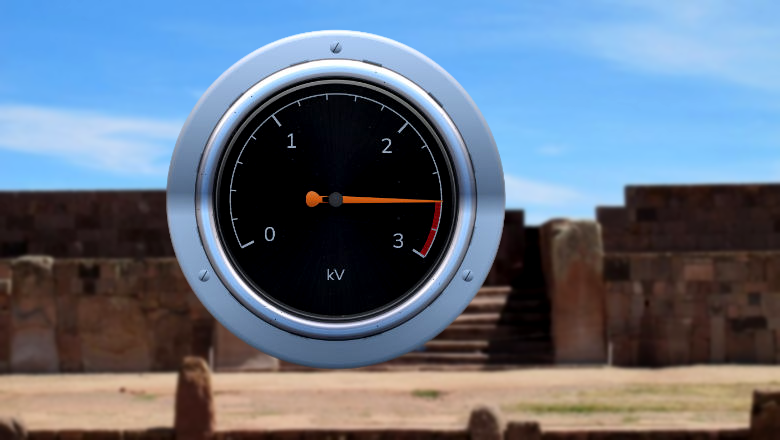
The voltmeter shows 2.6 kV
